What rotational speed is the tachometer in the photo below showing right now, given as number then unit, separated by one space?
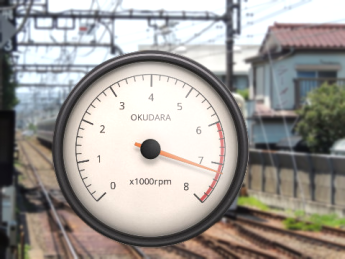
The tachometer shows 7200 rpm
